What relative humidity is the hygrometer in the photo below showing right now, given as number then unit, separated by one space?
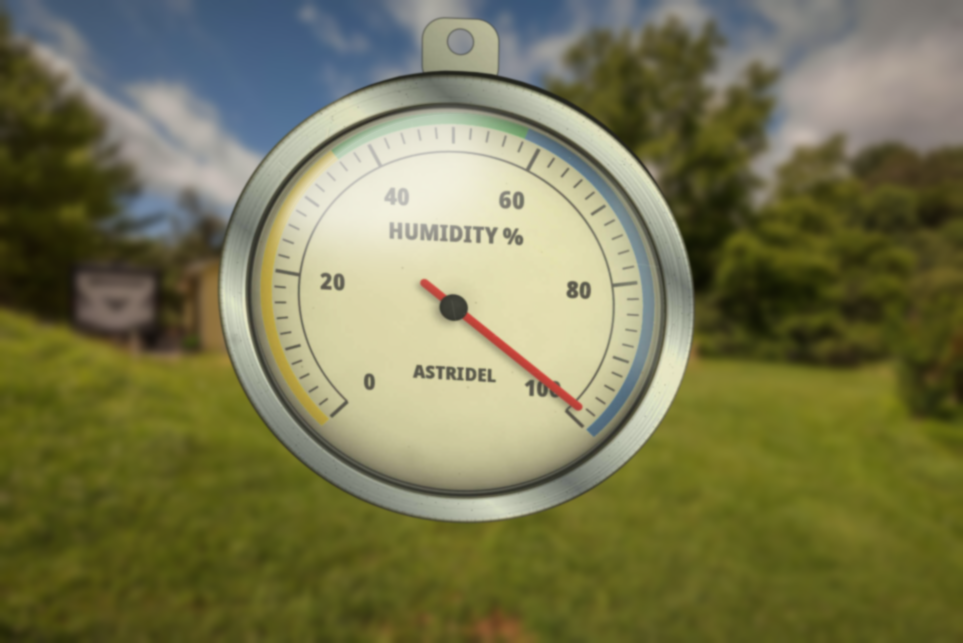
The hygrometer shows 98 %
